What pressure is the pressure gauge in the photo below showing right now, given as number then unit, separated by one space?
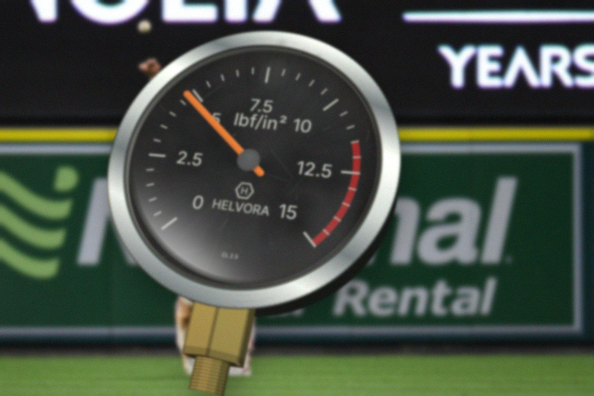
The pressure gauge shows 4.75 psi
